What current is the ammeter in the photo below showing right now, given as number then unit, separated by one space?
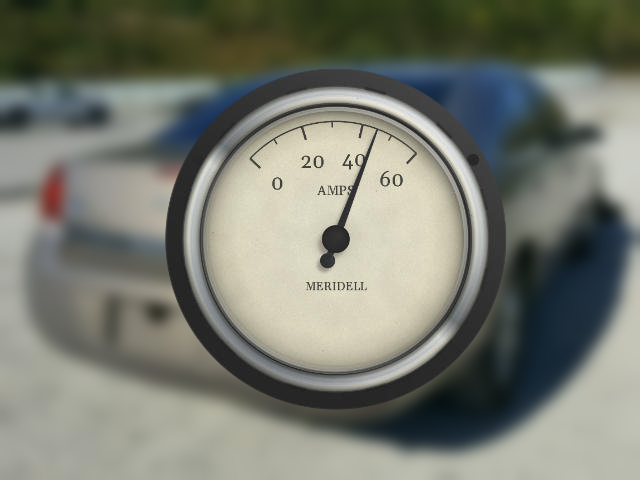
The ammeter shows 45 A
